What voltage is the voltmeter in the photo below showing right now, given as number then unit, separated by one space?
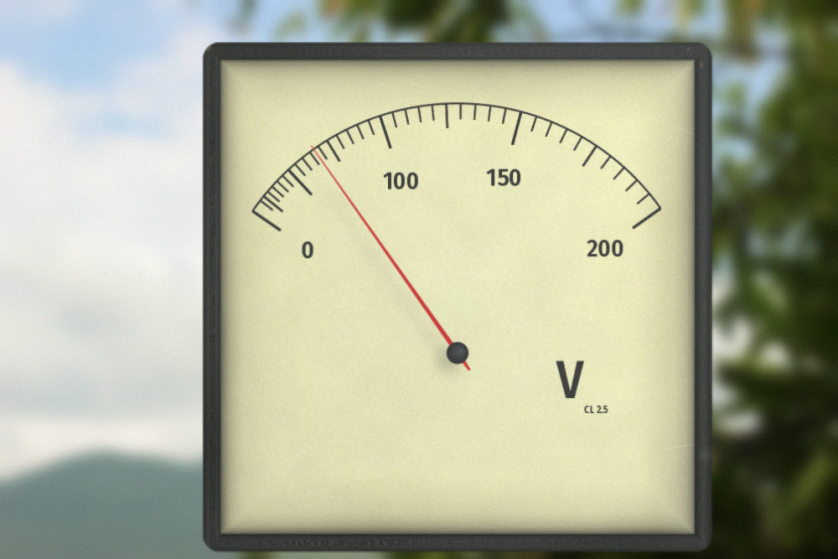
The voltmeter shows 67.5 V
